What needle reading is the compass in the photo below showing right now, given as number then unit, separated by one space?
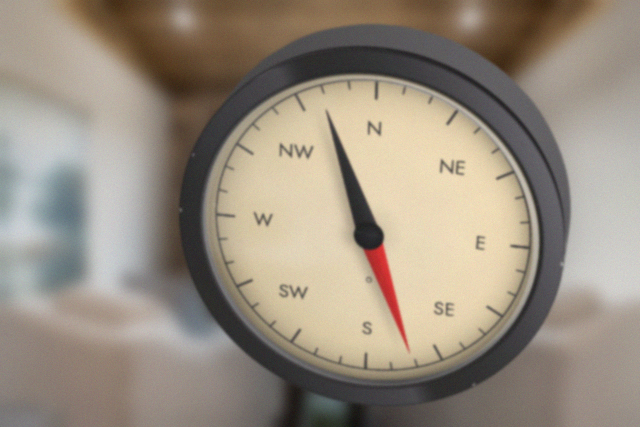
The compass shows 160 °
